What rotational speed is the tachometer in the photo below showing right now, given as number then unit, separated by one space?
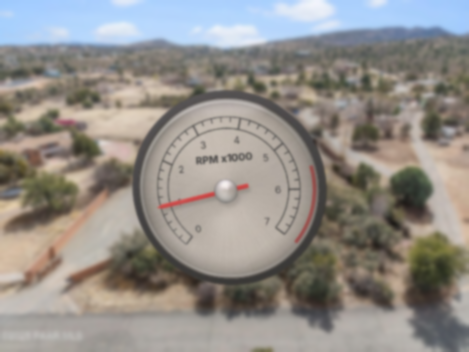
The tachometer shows 1000 rpm
